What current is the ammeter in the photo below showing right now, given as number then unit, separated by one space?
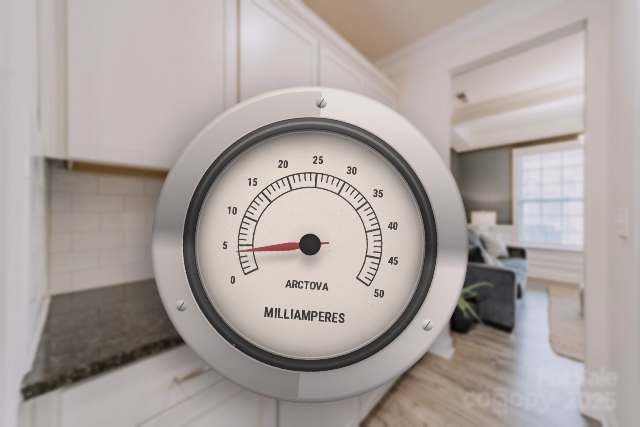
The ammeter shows 4 mA
